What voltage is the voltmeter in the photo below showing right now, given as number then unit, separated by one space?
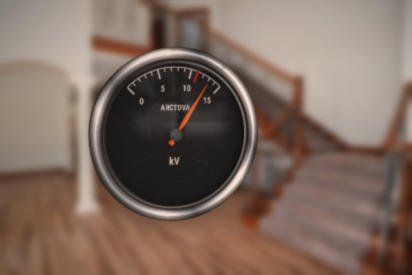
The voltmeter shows 13 kV
